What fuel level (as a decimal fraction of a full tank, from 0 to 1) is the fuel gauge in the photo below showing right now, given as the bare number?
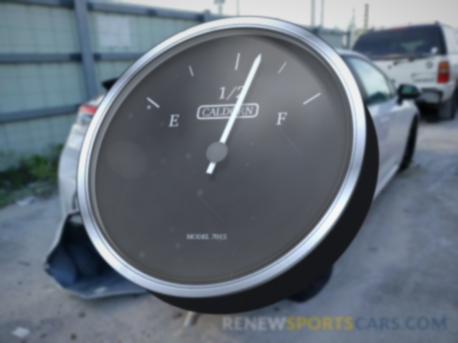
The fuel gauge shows 0.625
